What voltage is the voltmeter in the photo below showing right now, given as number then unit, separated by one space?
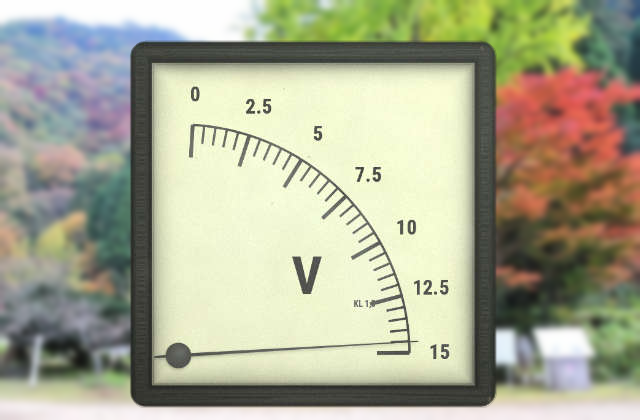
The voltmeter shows 14.5 V
